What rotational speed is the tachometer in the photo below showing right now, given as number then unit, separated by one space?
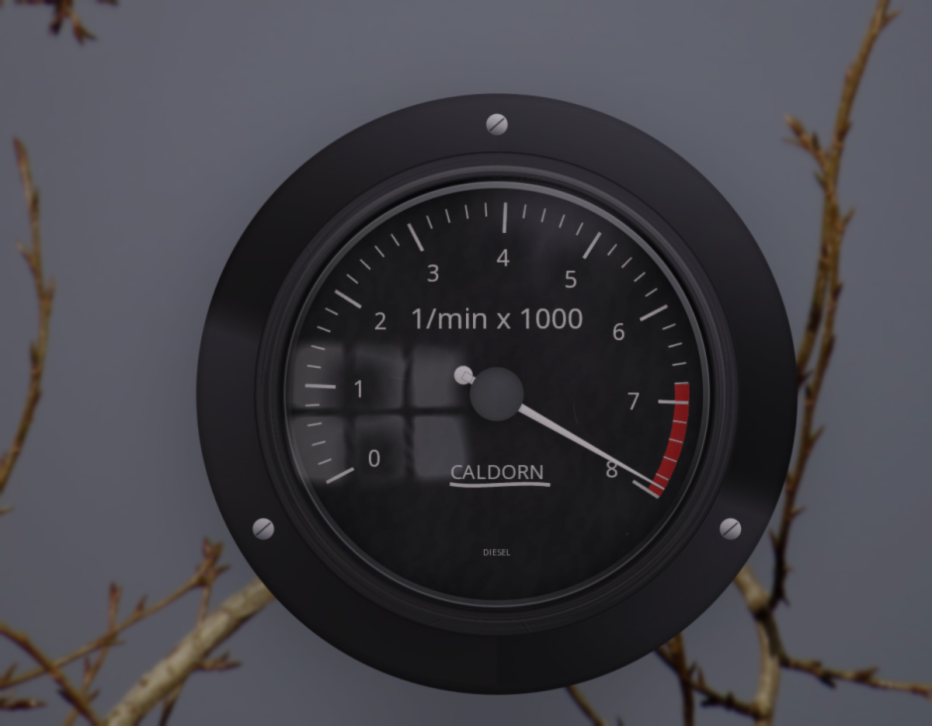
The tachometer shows 7900 rpm
